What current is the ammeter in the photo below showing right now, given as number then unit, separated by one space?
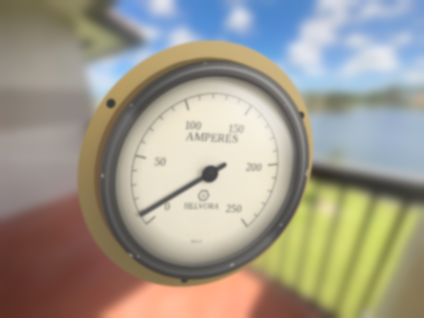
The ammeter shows 10 A
